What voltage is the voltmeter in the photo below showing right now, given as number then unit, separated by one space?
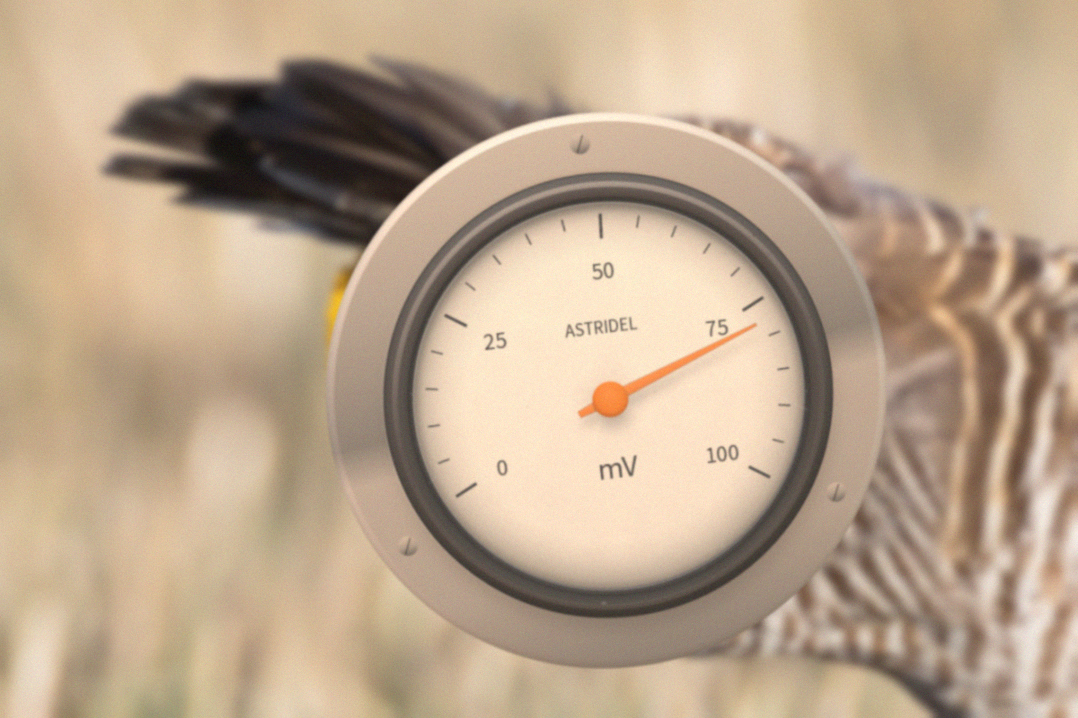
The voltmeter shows 77.5 mV
